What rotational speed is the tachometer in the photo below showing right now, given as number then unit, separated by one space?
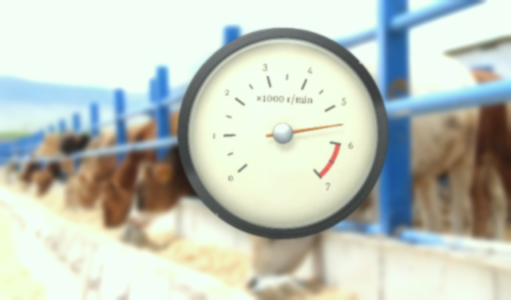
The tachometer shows 5500 rpm
